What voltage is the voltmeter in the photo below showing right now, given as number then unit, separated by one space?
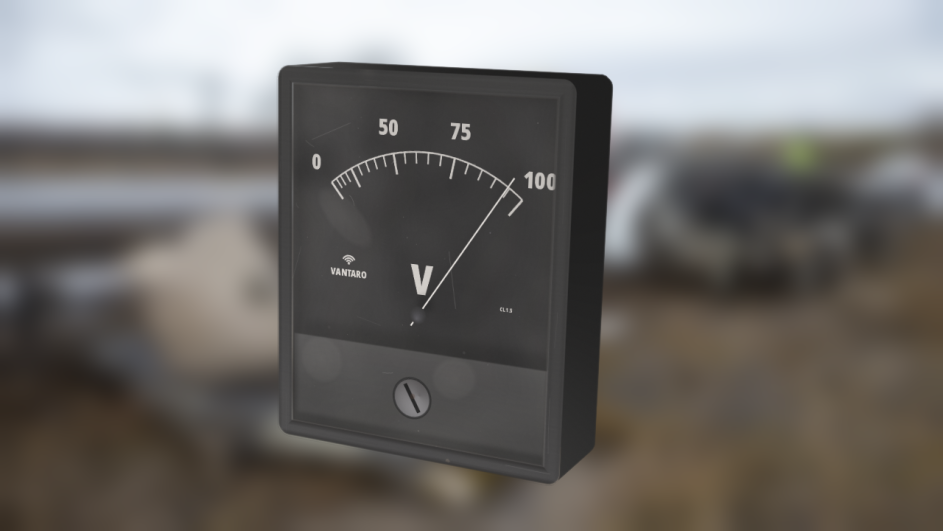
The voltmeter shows 95 V
